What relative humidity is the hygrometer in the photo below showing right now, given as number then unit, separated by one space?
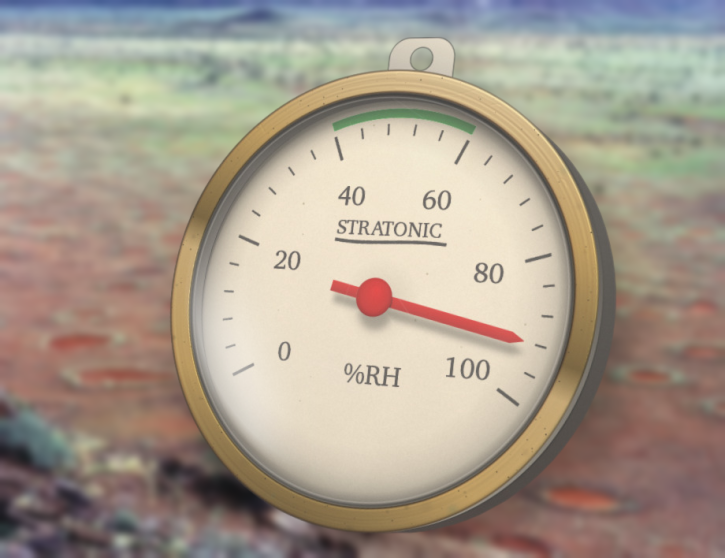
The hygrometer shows 92 %
